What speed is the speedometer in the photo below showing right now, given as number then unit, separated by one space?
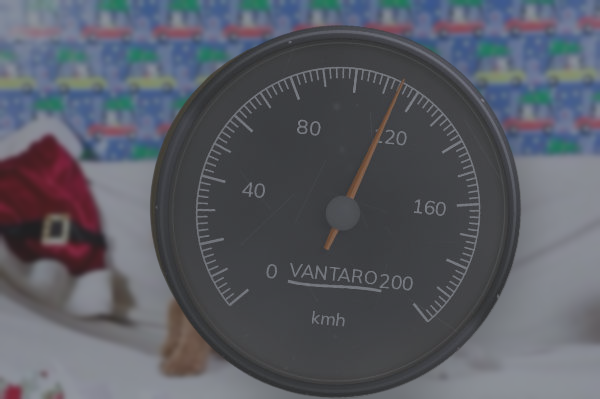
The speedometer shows 114 km/h
